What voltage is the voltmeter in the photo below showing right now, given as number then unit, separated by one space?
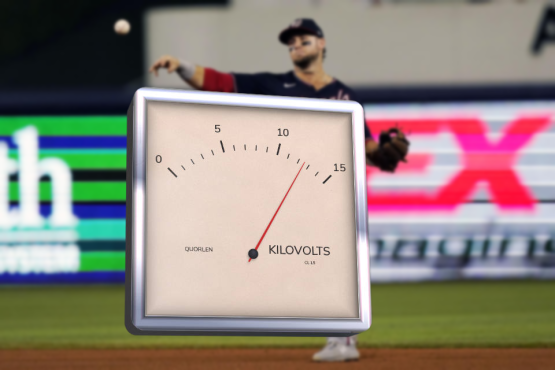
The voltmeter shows 12.5 kV
